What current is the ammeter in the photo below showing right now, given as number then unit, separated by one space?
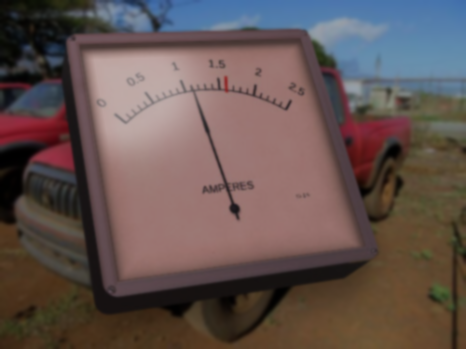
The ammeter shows 1.1 A
